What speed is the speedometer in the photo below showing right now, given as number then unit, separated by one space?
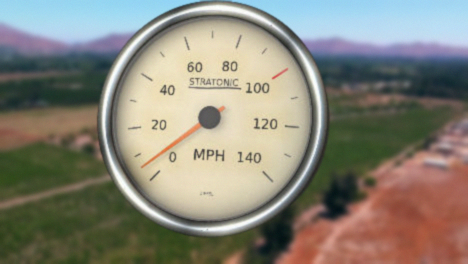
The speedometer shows 5 mph
